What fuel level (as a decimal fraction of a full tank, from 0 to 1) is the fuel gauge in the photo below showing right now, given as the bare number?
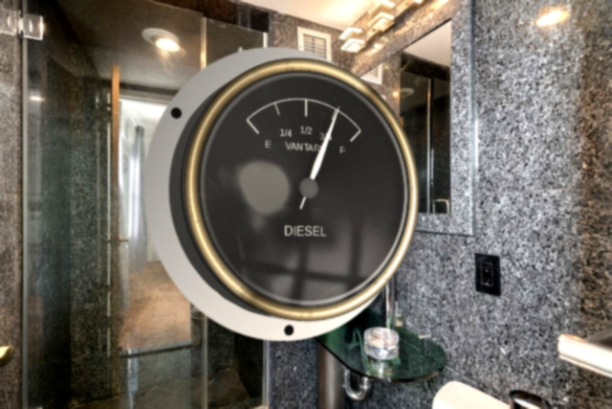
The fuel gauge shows 0.75
